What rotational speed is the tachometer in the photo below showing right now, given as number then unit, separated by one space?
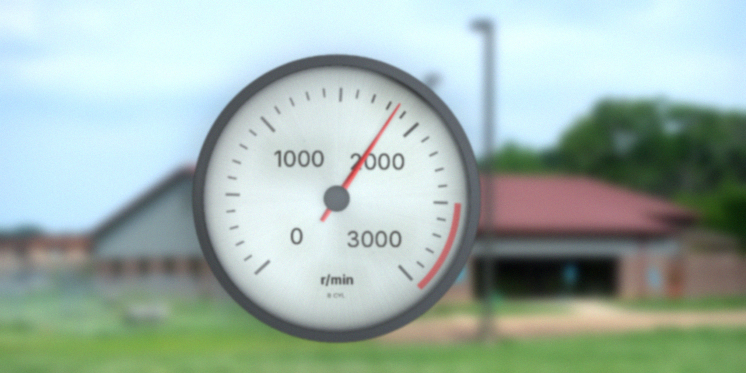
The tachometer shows 1850 rpm
